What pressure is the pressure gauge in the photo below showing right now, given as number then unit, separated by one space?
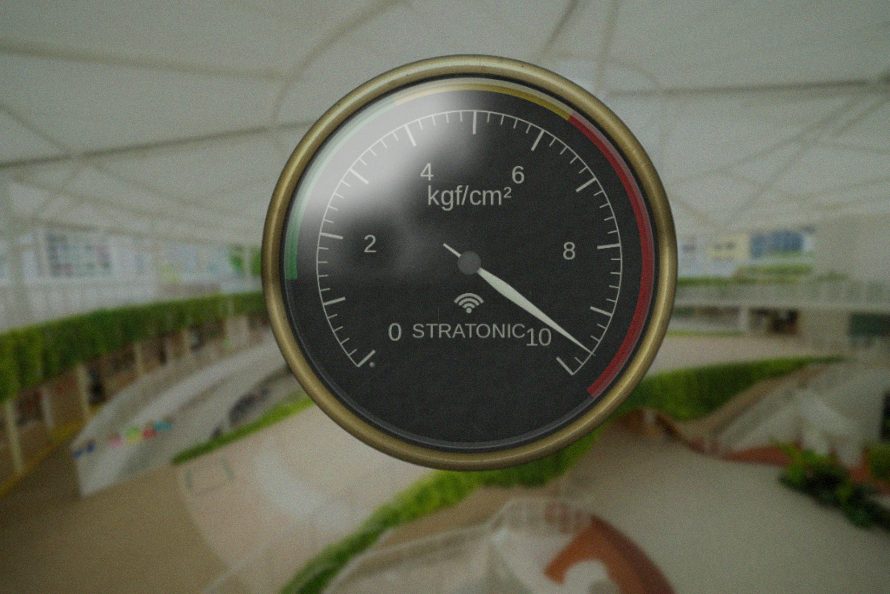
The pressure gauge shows 9.6 kg/cm²
